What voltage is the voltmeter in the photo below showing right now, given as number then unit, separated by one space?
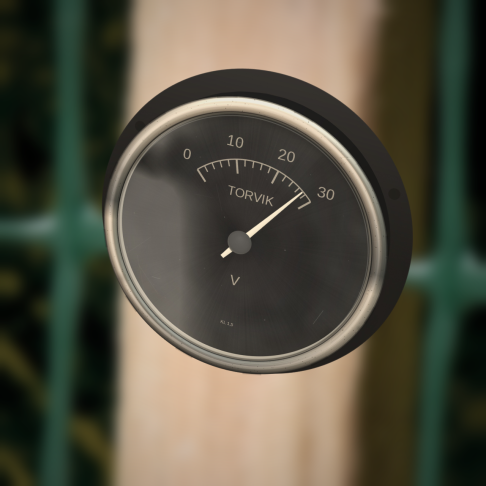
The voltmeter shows 27 V
